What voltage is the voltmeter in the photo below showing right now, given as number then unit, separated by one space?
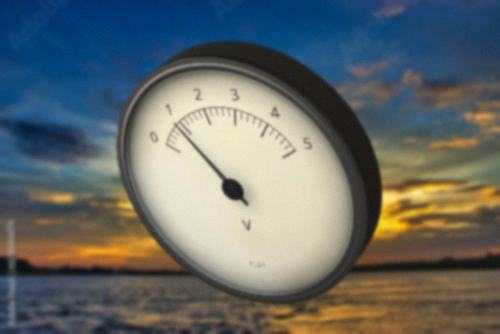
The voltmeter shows 1 V
